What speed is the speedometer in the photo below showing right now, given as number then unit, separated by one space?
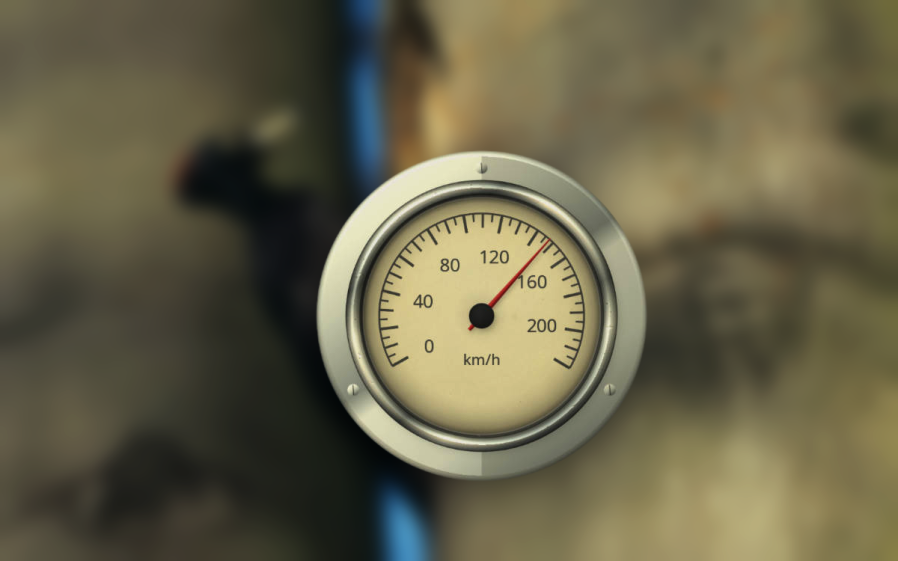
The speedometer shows 147.5 km/h
